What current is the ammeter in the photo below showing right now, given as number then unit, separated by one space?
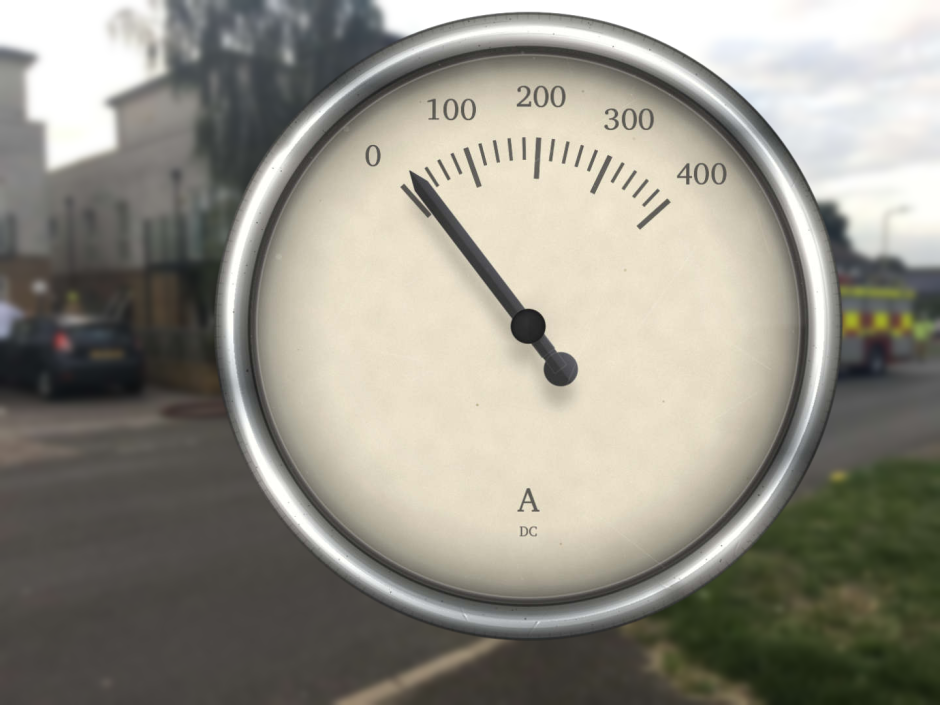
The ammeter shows 20 A
